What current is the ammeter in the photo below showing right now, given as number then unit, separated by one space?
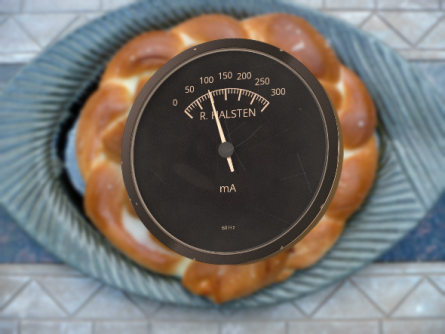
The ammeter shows 100 mA
